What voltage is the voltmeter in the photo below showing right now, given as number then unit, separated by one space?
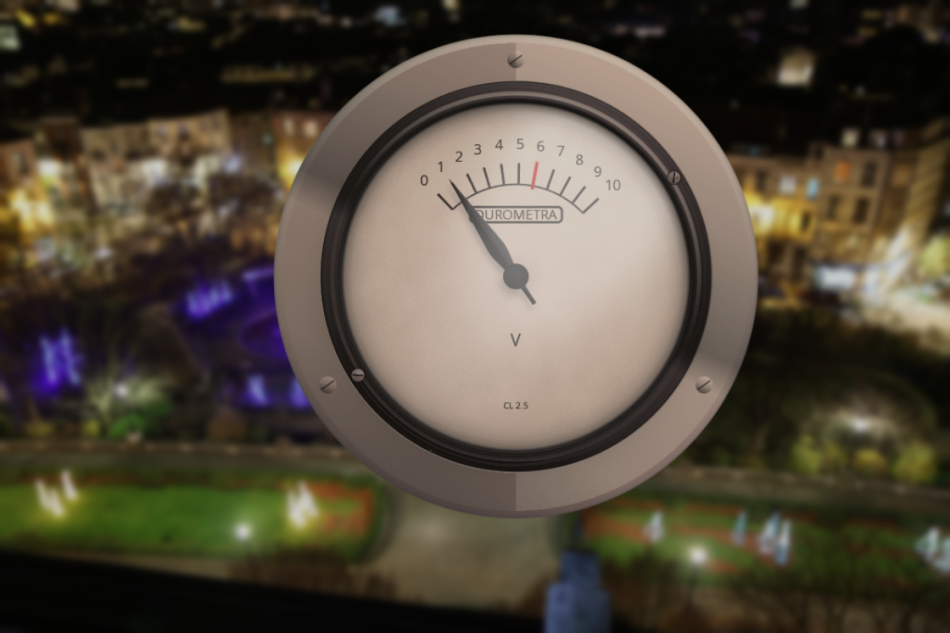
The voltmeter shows 1 V
